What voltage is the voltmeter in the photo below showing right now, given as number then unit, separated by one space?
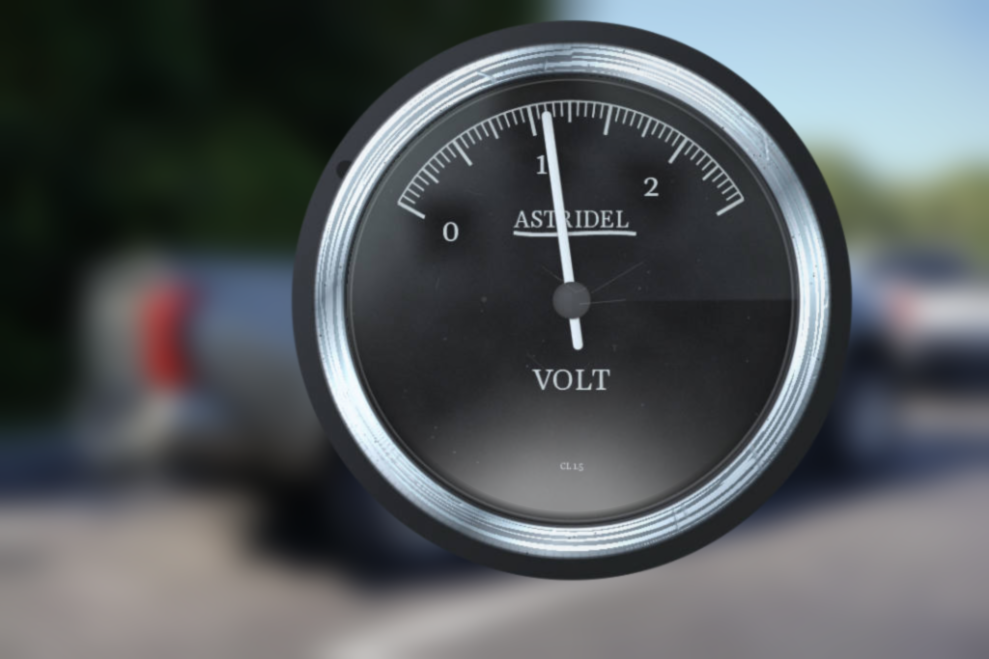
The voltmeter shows 1.1 V
